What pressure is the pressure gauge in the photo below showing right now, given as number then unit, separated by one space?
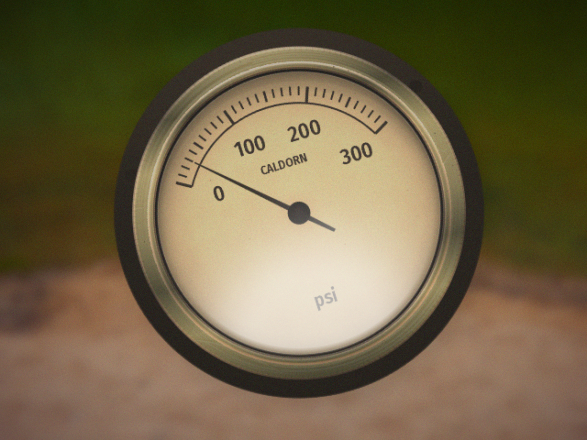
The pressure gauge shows 30 psi
